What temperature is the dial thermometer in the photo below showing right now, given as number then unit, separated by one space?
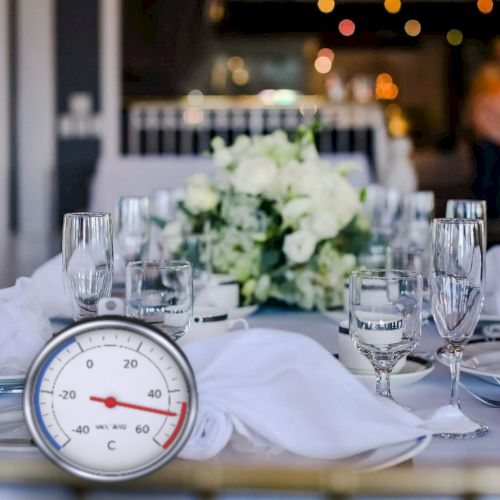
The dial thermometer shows 48 °C
